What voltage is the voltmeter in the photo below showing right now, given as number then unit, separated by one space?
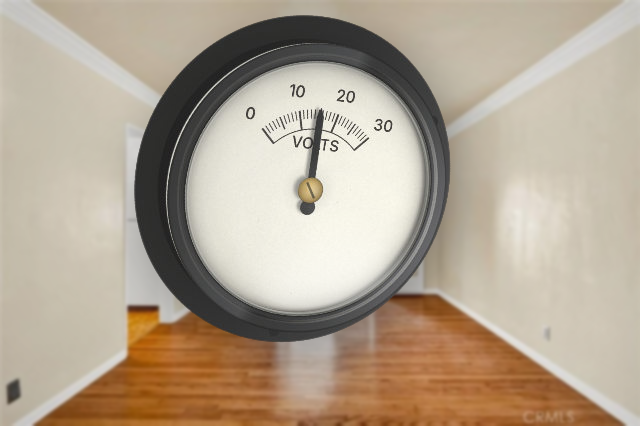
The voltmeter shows 15 V
